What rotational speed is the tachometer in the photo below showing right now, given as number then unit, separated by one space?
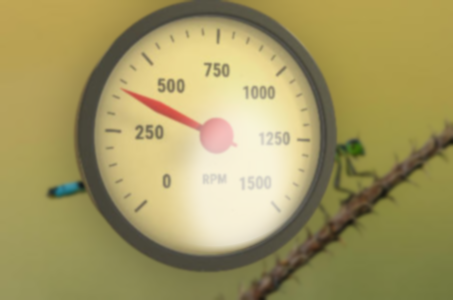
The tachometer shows 375 rpm
